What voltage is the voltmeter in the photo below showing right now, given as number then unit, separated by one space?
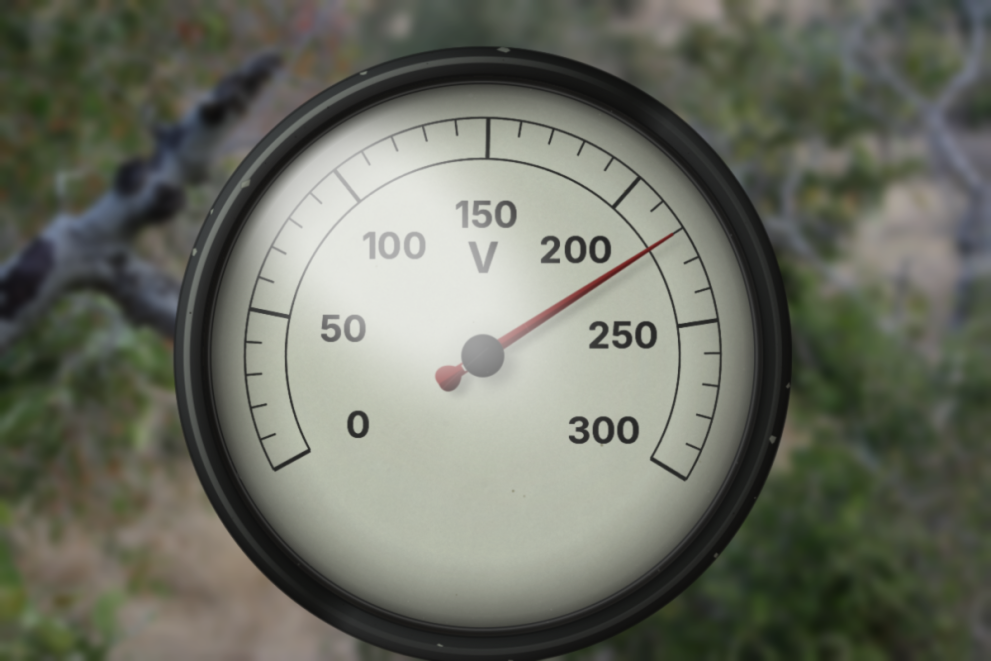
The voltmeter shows 220 V
